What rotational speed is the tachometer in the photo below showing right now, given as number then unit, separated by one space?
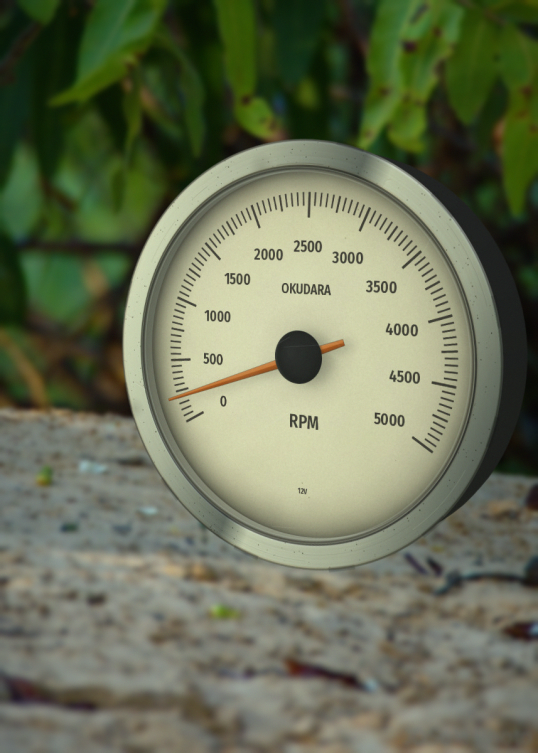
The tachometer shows 200 rpm
